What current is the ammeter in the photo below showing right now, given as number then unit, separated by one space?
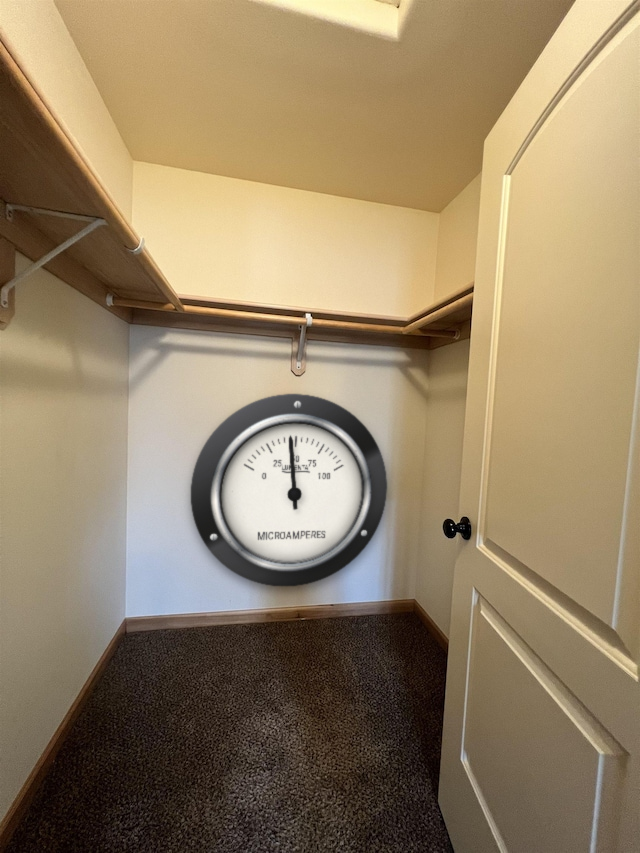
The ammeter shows 45 µA
